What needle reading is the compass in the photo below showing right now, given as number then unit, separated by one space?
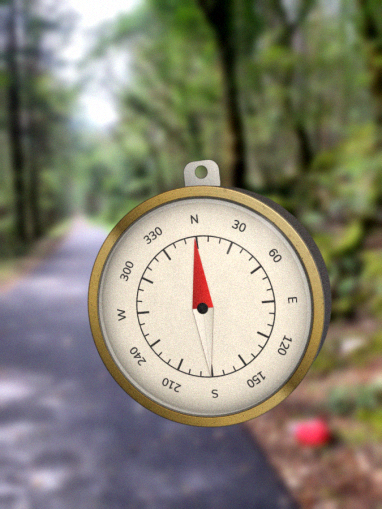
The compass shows 0 °
